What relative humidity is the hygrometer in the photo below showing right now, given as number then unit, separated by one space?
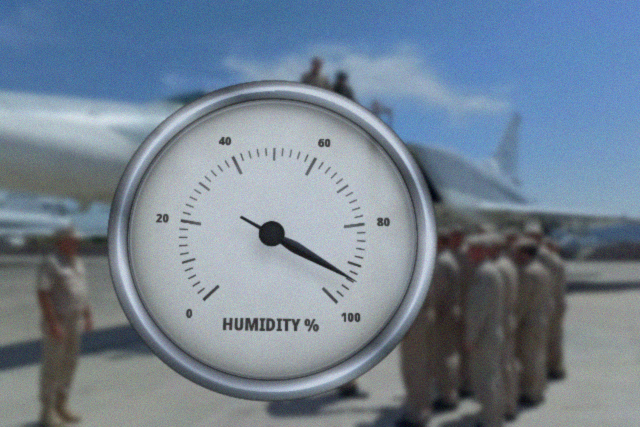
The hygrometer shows 94 %
